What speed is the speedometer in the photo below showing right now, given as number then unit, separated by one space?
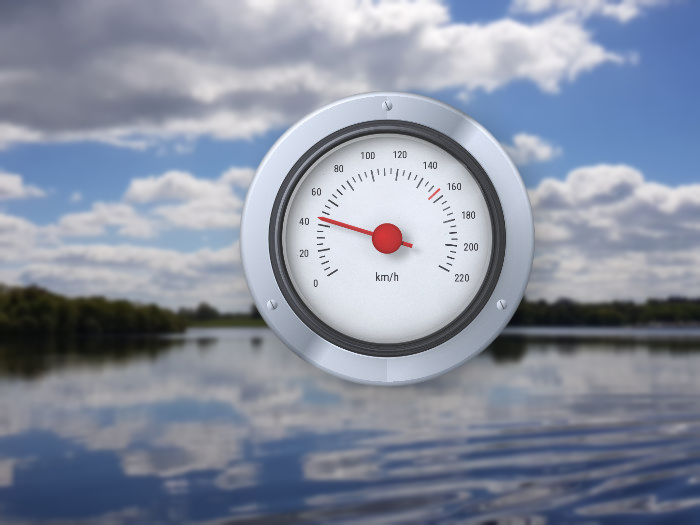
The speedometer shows 45 km/h
